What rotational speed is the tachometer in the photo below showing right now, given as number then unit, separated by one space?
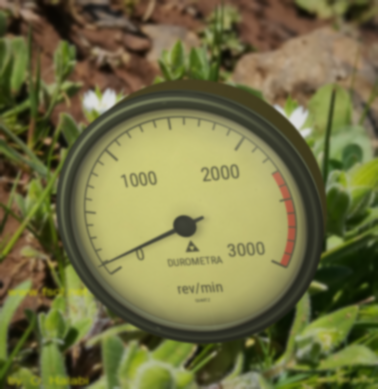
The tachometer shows 100 rpm
